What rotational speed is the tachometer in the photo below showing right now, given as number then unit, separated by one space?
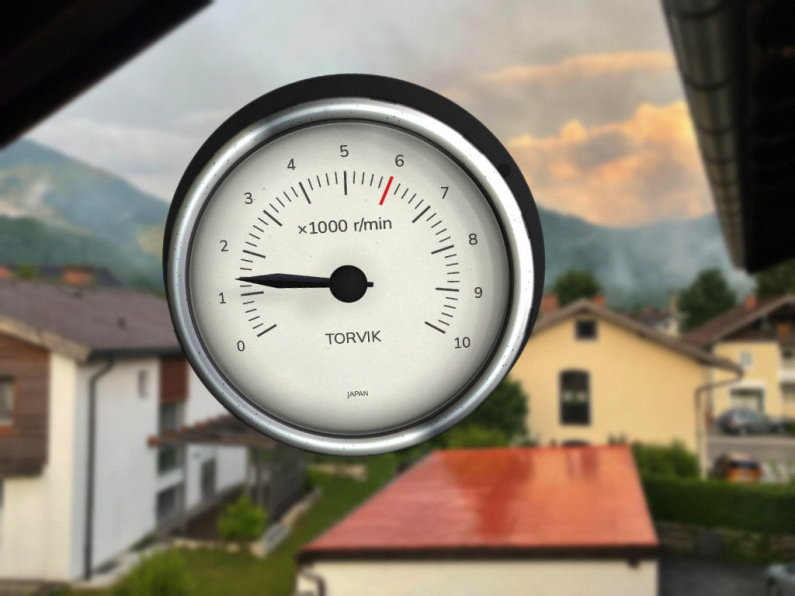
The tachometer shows 1400 rpm
